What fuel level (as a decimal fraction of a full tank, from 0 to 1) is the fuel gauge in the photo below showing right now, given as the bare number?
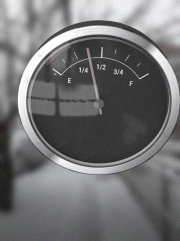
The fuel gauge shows 0.375
